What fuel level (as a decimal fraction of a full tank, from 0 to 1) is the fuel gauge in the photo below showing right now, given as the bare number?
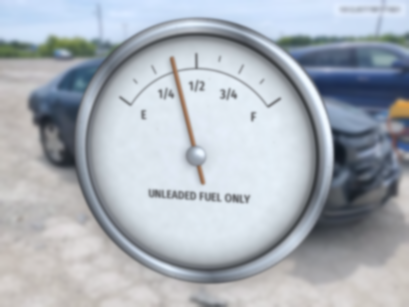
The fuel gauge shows 0.375
